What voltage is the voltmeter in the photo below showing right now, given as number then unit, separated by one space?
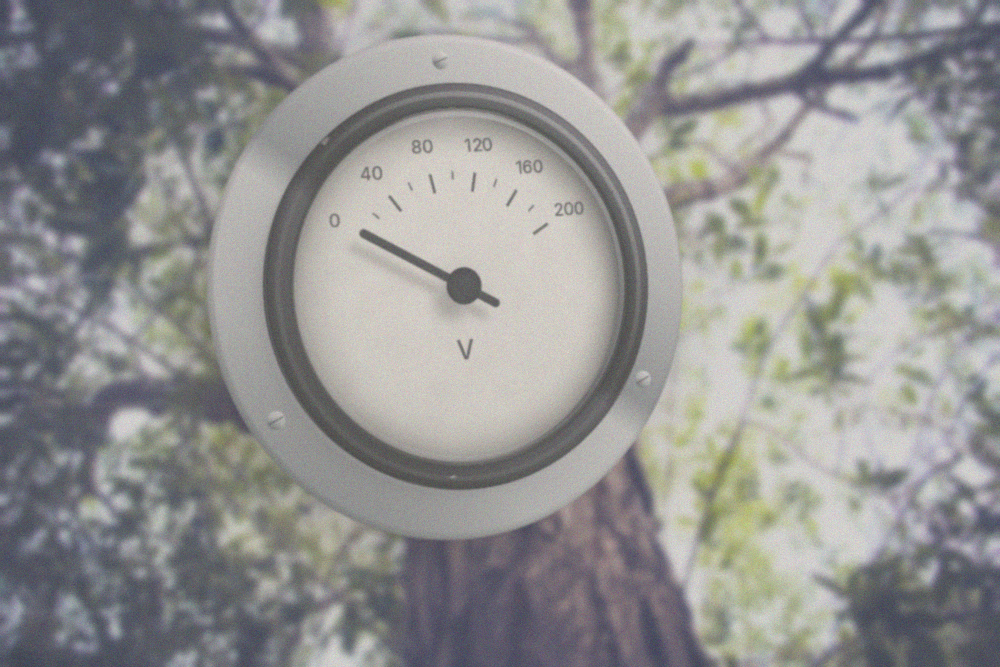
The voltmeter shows 0 V
